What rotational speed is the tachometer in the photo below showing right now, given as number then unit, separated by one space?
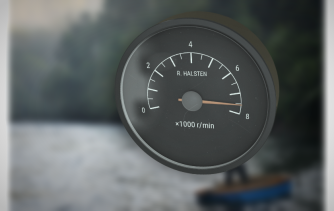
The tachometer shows 7500 rpm
